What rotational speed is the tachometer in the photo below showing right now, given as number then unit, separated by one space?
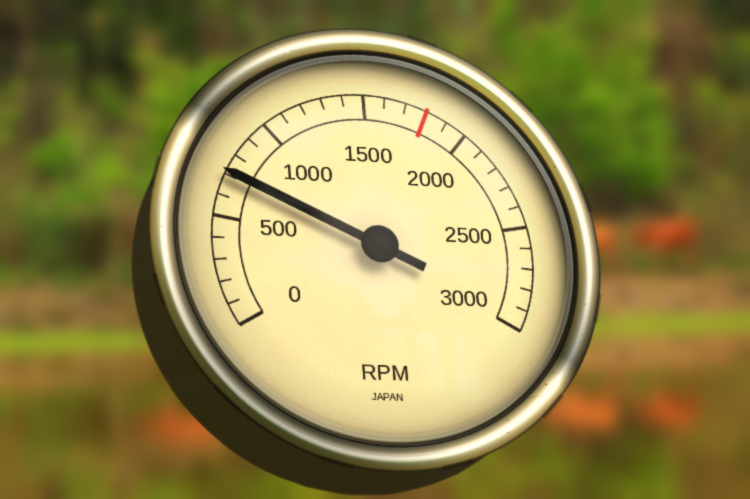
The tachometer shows 700 rpm
